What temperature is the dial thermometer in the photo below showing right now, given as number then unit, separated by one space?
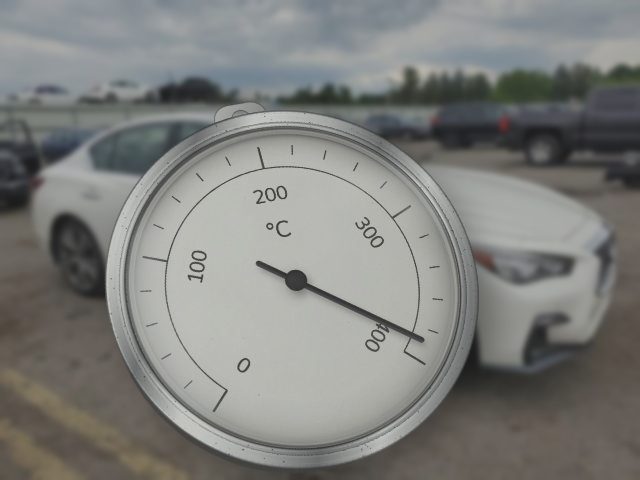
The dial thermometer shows 390 °C
